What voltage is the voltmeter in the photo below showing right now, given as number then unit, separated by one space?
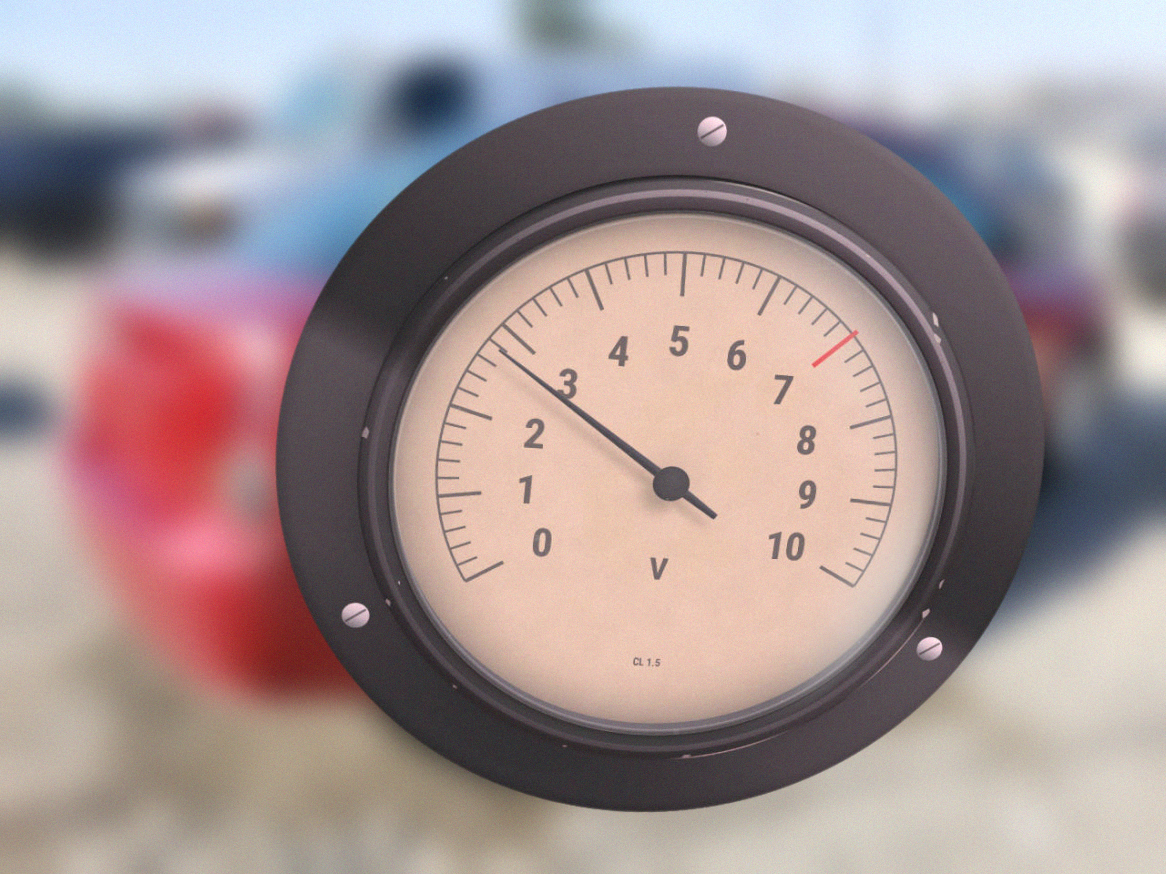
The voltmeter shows 2.8 V
